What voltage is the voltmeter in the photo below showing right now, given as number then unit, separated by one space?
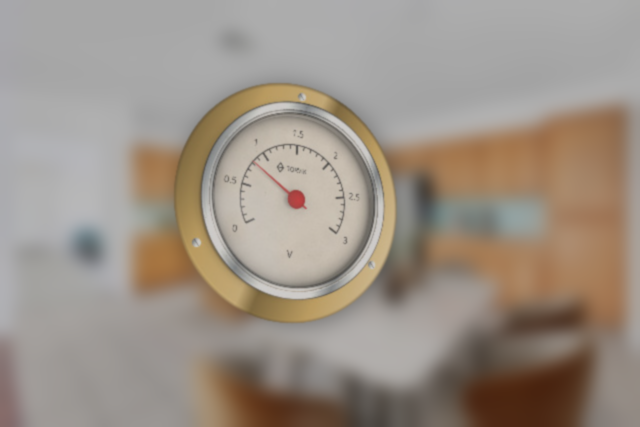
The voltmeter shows 0.8 V
